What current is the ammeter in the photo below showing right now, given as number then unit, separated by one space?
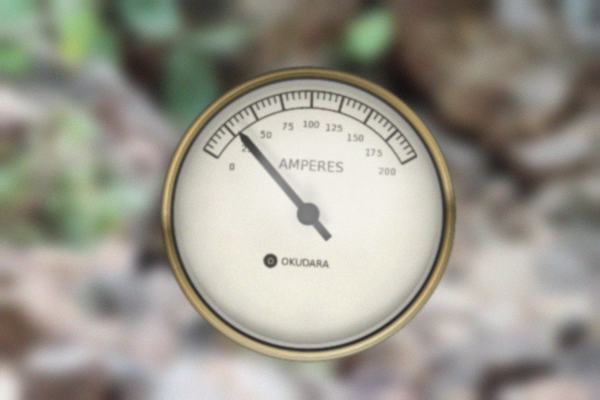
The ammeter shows 30 A
